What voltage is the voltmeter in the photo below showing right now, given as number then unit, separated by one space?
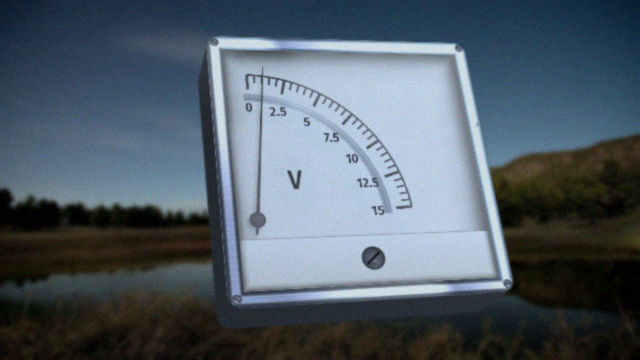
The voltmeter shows 1 V
